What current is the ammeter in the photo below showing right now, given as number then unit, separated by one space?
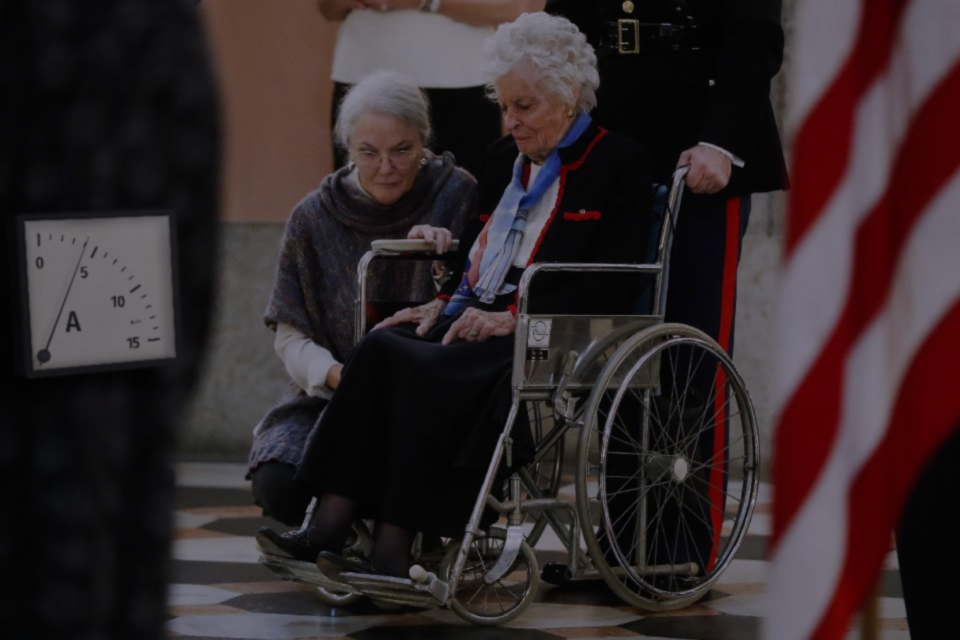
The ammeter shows 4 A
